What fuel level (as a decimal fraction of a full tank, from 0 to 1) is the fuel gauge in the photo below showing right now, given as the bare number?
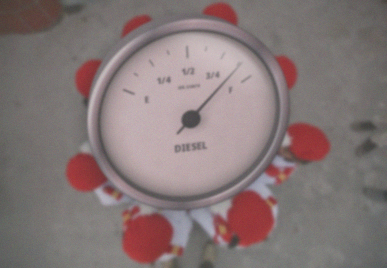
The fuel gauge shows 0.875
